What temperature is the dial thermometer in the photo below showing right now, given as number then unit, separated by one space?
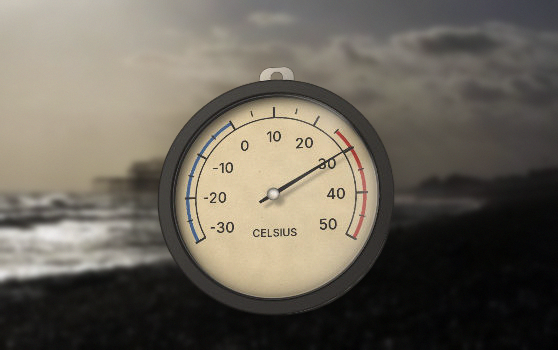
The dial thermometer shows 30 °C
